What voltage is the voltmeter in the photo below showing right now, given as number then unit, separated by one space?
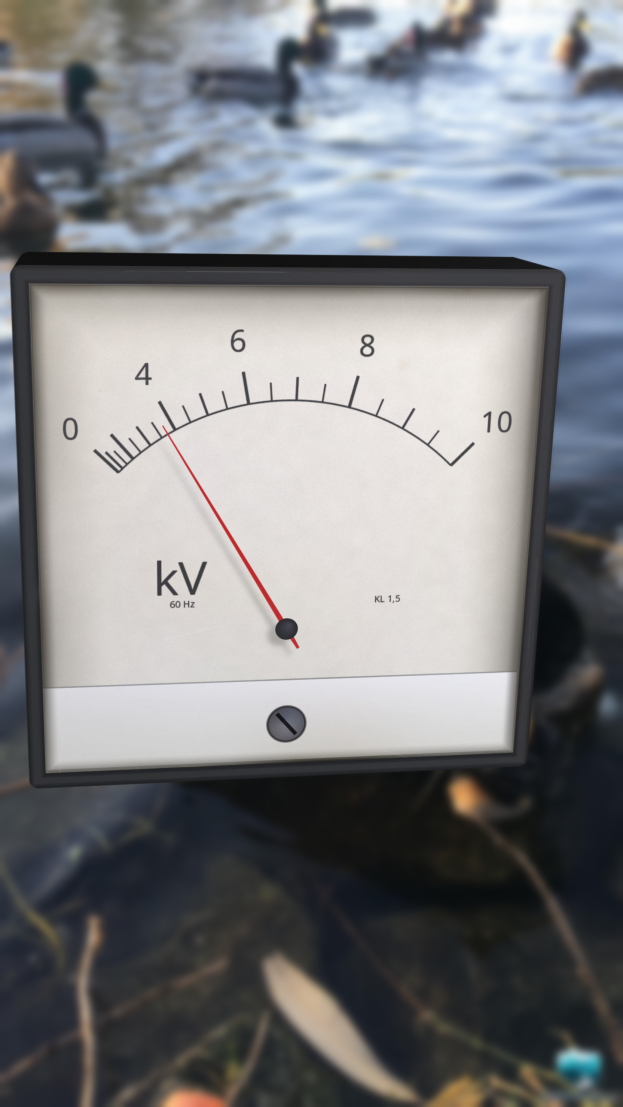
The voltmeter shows 3.75 kV
